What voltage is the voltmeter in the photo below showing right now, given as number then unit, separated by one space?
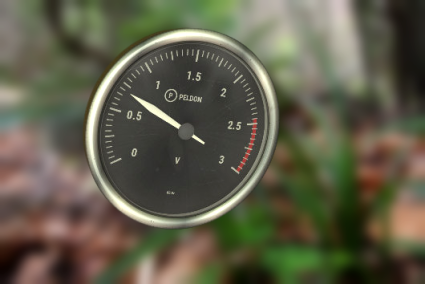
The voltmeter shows 0.7 V
